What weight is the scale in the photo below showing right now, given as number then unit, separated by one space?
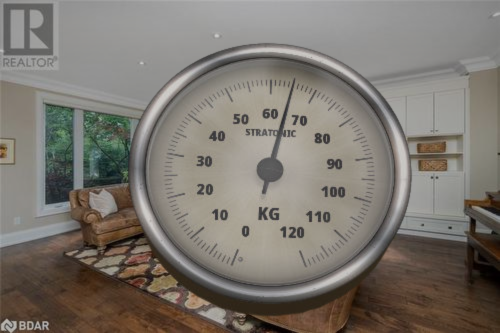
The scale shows 65 kg
